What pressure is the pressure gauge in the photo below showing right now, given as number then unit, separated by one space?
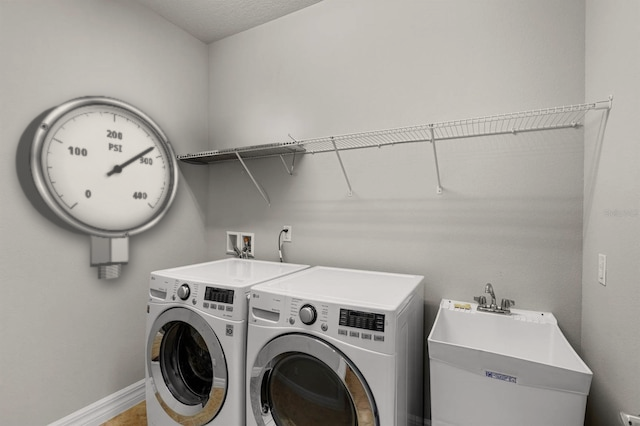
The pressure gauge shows 280 psi
